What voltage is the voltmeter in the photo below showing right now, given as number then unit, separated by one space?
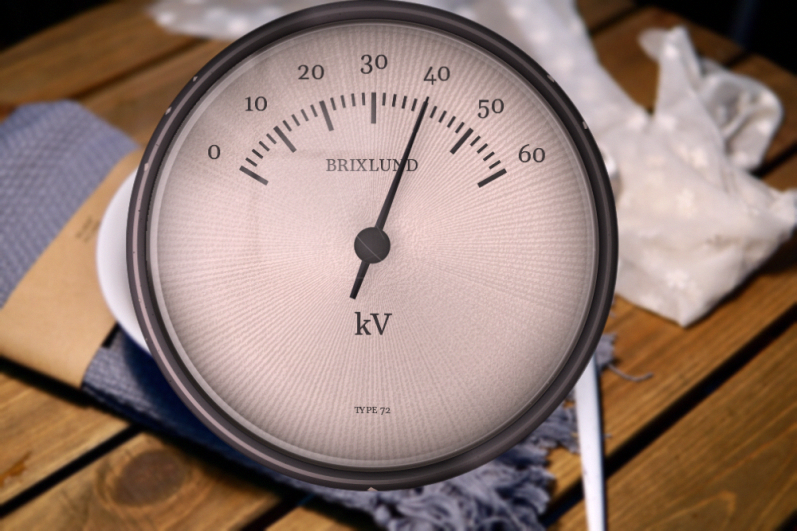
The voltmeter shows 40 kV
